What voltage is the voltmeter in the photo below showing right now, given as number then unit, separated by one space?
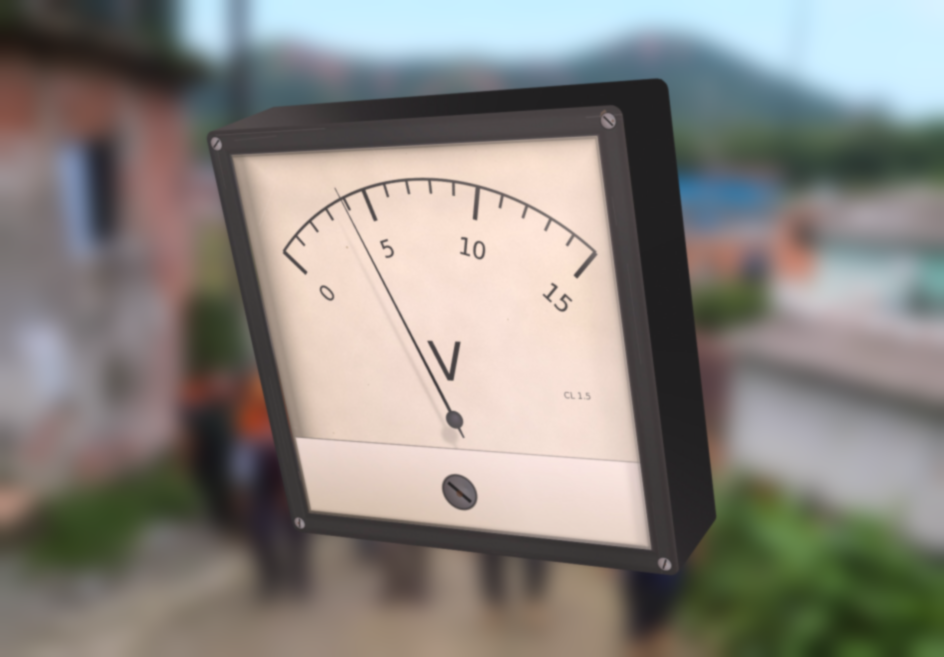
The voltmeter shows 4 V
